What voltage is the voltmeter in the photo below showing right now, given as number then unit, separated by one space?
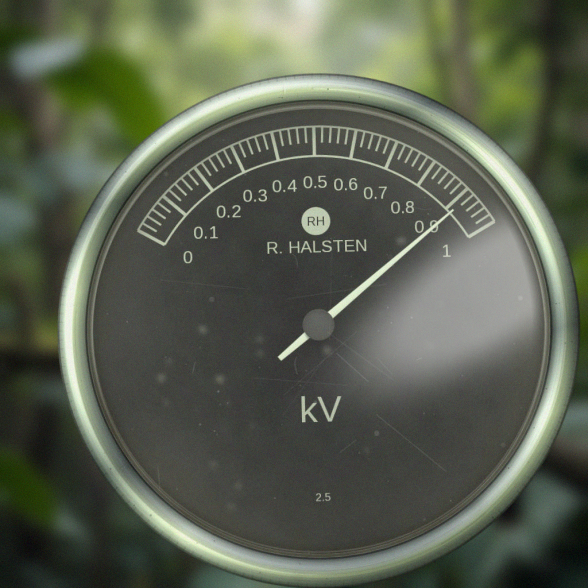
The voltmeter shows 0.92 kV
